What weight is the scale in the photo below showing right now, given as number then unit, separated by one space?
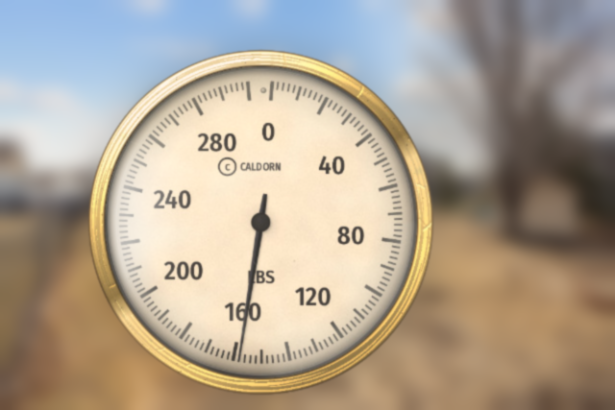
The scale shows 158 lb
